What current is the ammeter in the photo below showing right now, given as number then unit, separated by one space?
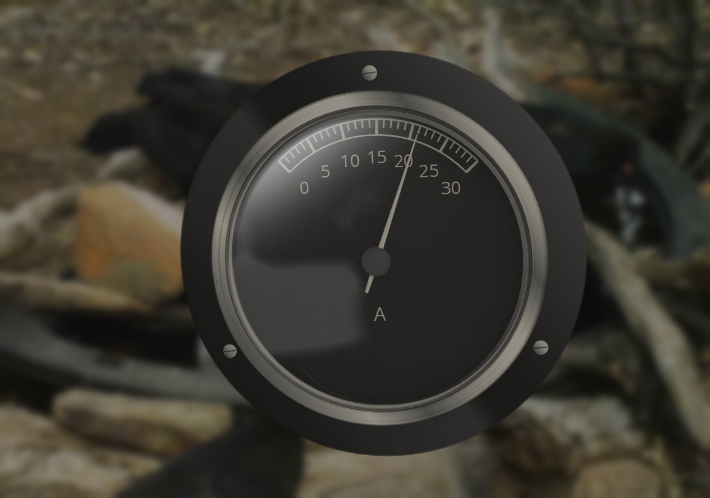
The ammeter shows 21 A
